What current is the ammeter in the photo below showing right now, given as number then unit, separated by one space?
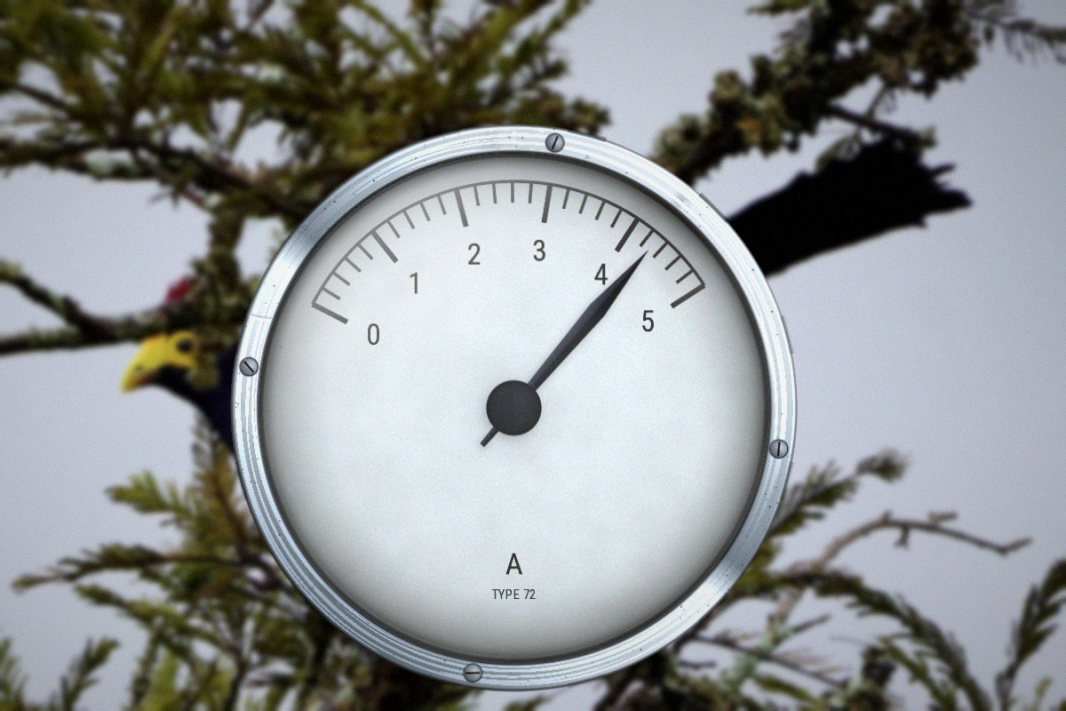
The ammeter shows 4.3 A
